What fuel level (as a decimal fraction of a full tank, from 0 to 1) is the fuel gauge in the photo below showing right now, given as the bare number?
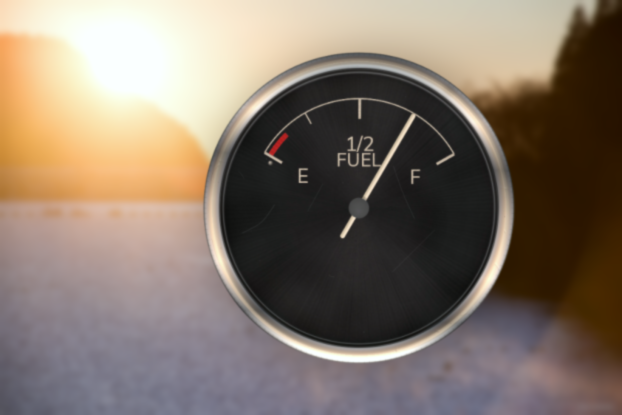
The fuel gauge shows 0.75
